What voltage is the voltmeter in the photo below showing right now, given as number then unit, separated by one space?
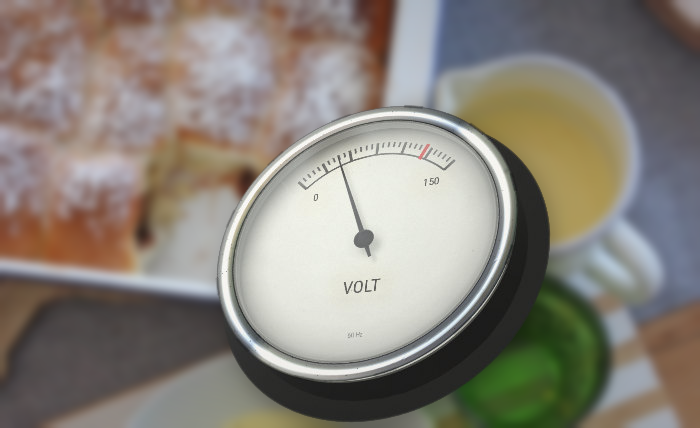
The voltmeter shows 40 V
